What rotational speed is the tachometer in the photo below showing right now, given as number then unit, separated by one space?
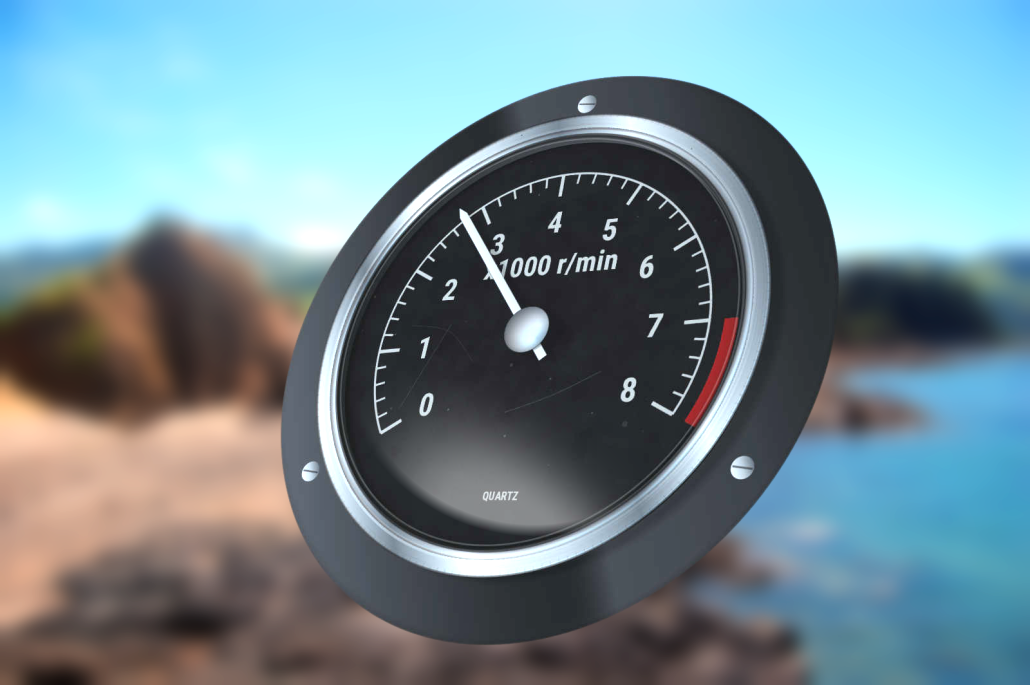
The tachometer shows 2800 rpm
